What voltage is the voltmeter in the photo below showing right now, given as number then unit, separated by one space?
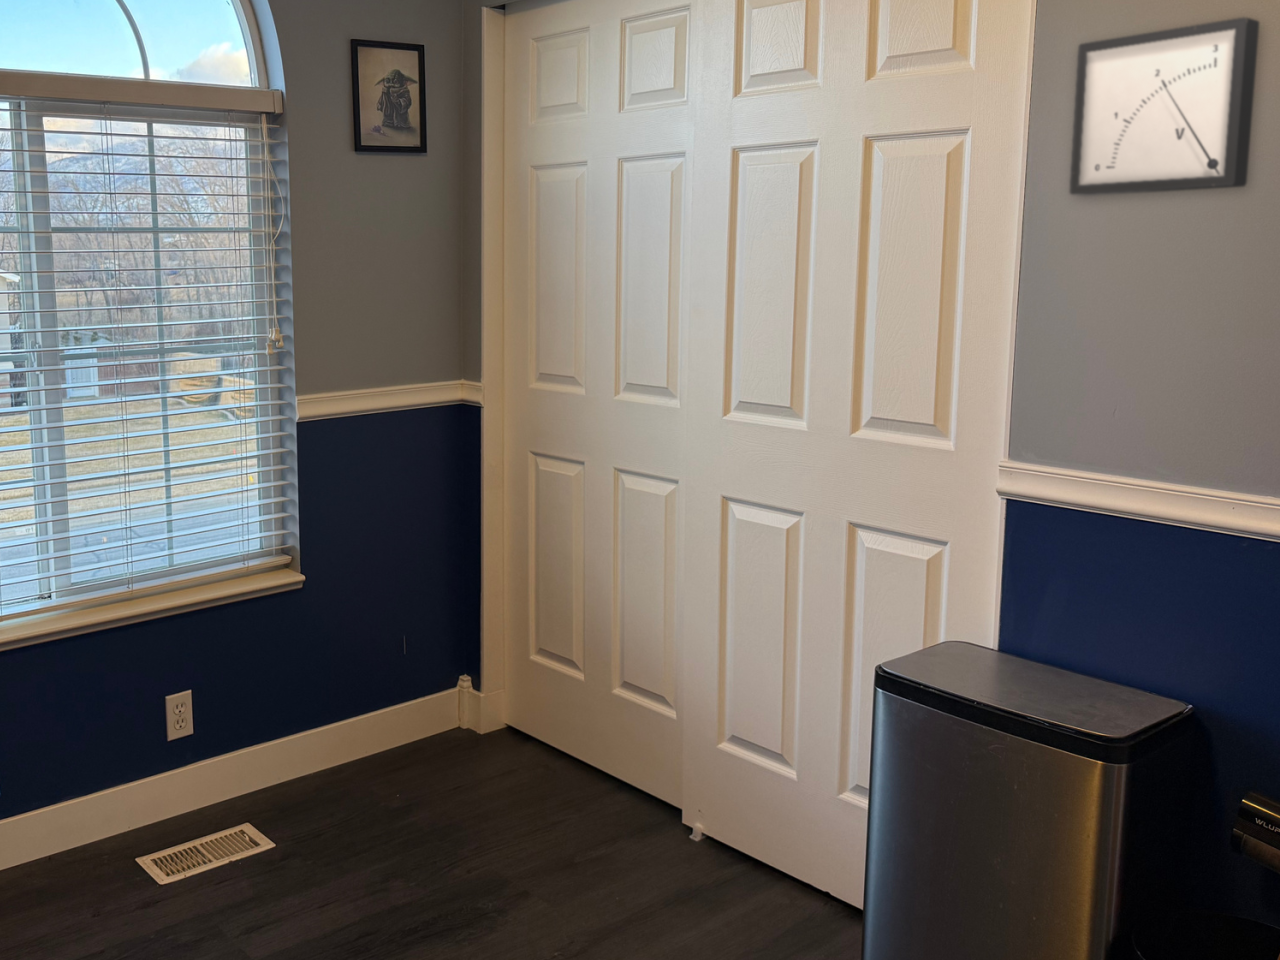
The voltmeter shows 2 V
